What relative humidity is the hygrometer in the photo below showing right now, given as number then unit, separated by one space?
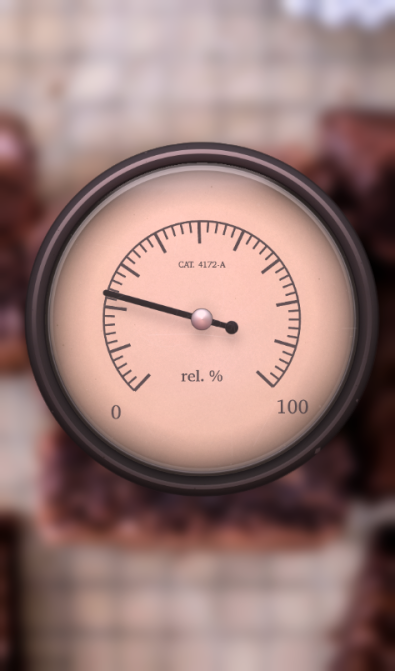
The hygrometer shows 23 %
